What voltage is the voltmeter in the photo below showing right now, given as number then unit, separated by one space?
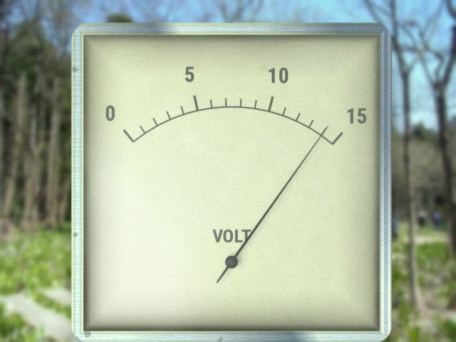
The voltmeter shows 14 V
